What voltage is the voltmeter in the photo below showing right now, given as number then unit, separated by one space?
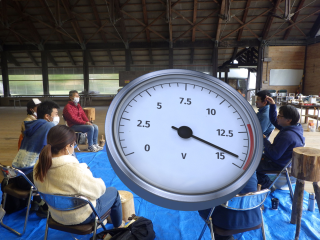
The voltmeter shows 14.5 V
